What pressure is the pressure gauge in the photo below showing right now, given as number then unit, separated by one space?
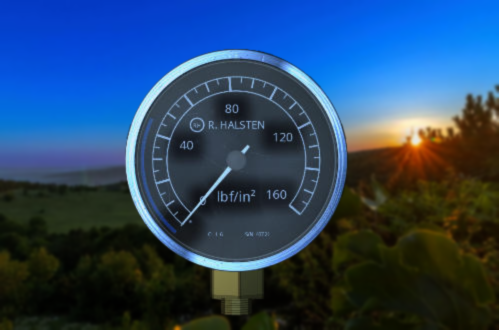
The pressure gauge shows 0 psi
